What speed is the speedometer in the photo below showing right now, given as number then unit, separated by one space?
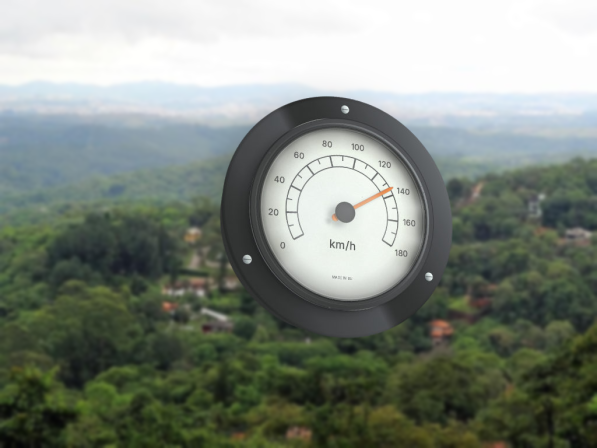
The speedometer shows 135 km/h
